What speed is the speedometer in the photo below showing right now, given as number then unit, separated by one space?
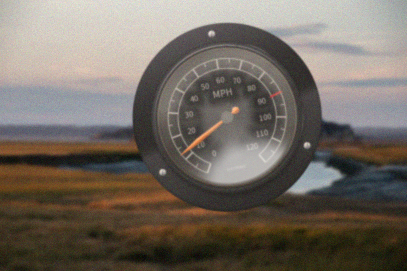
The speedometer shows 12.5 mph
